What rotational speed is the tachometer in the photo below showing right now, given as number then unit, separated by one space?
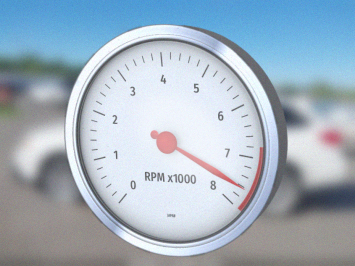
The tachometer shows 7600 rpm
